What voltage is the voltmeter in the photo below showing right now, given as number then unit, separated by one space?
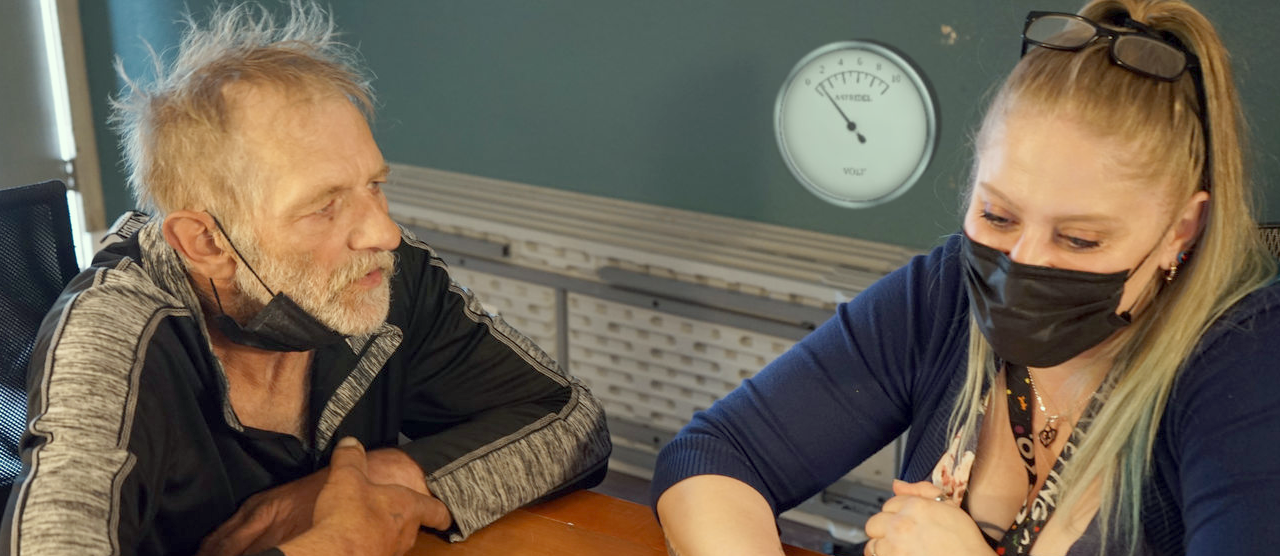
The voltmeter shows 1 V
